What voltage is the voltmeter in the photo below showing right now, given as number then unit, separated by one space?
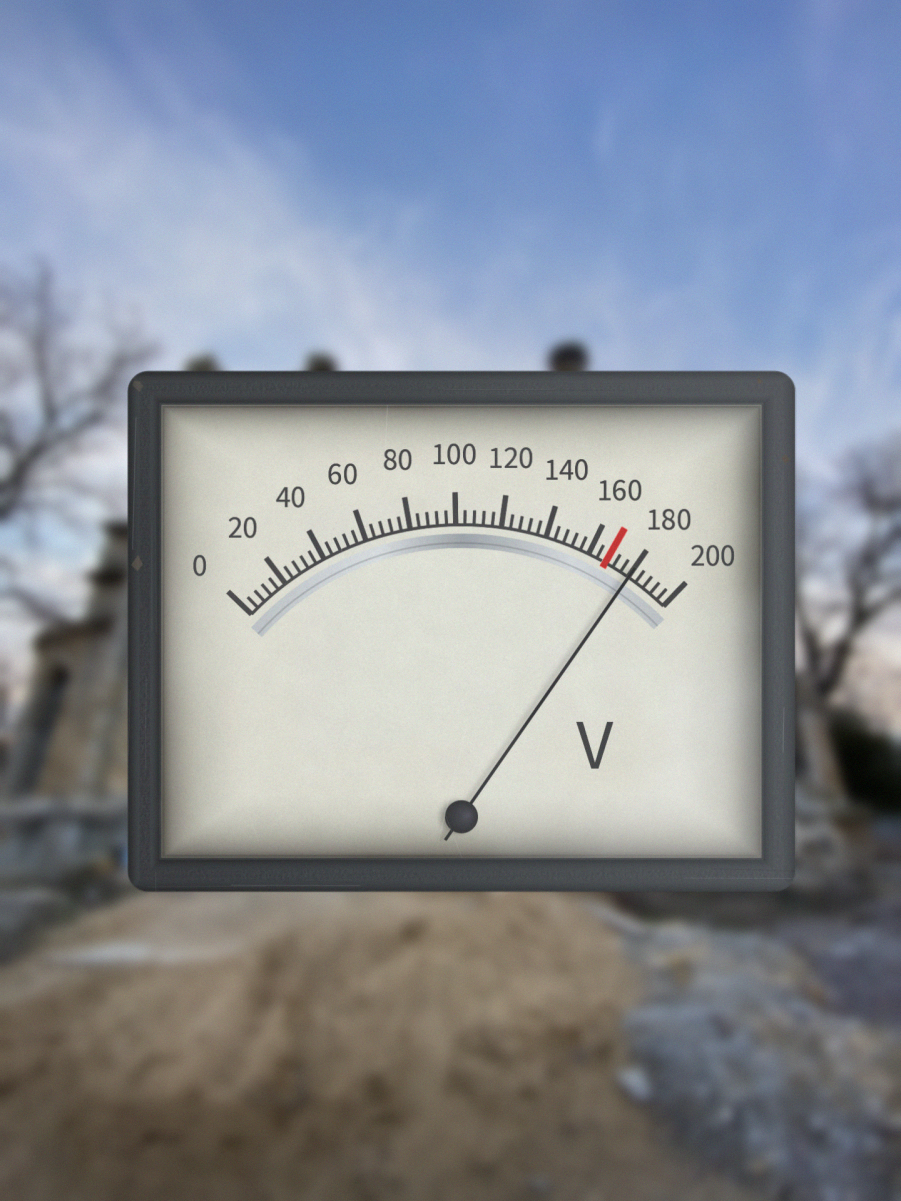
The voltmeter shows 180 V
